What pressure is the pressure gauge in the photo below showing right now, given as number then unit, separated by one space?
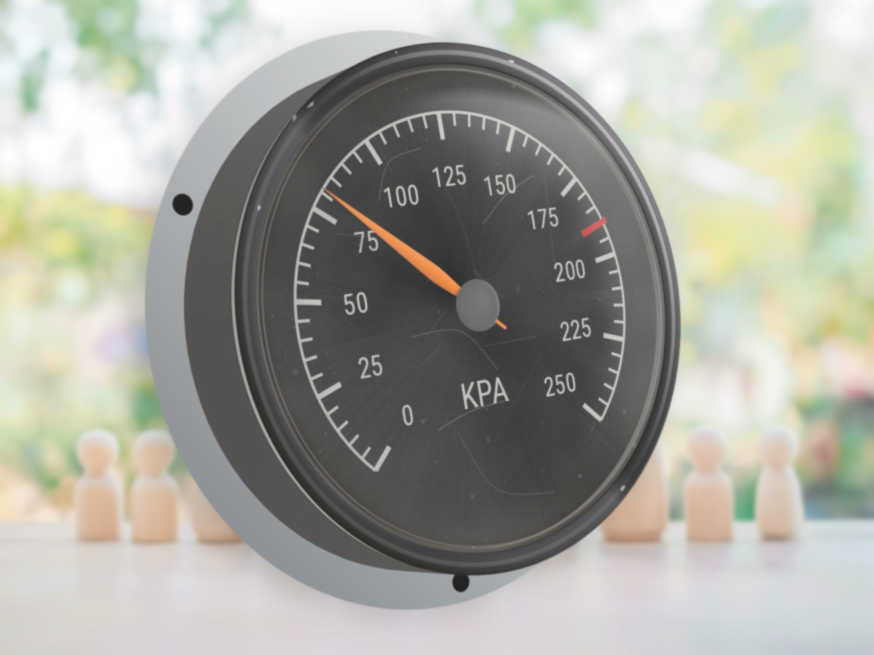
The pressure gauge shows 80 kPa
